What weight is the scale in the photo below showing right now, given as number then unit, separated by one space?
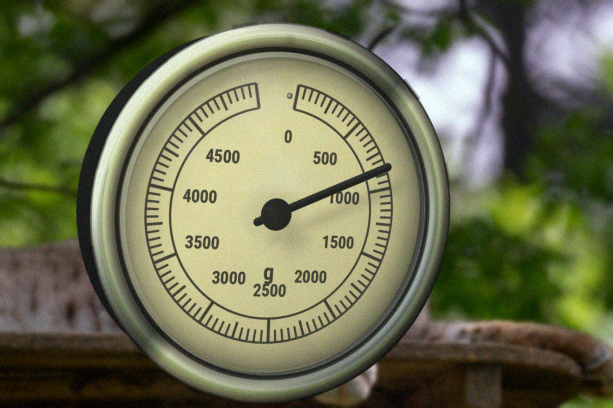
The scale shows 850 g
